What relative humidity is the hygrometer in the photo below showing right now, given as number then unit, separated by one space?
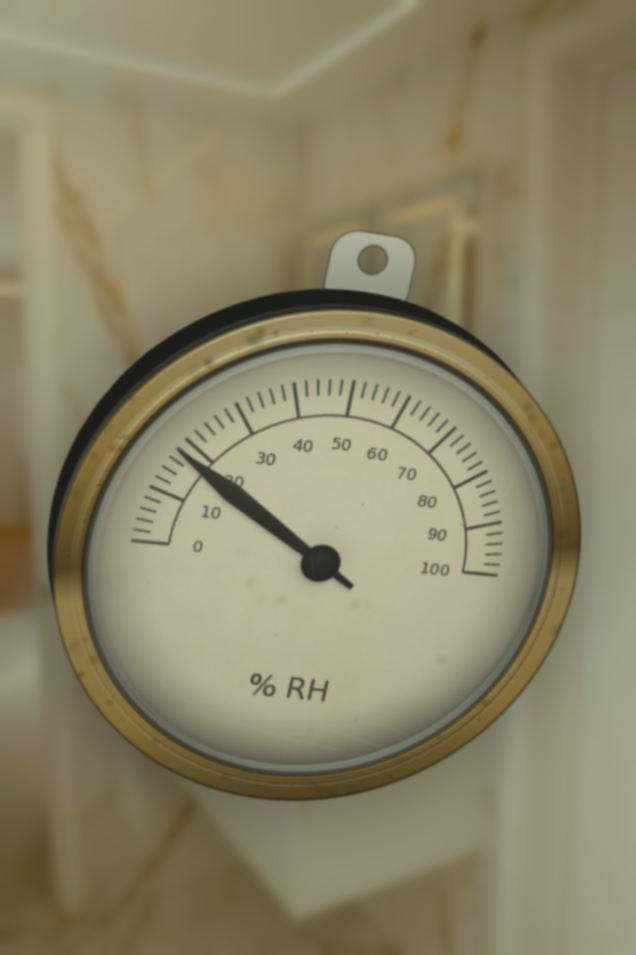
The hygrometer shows 18 %
